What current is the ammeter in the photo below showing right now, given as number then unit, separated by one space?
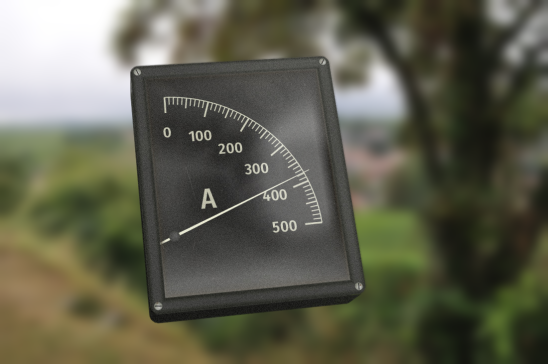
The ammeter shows 380 A
